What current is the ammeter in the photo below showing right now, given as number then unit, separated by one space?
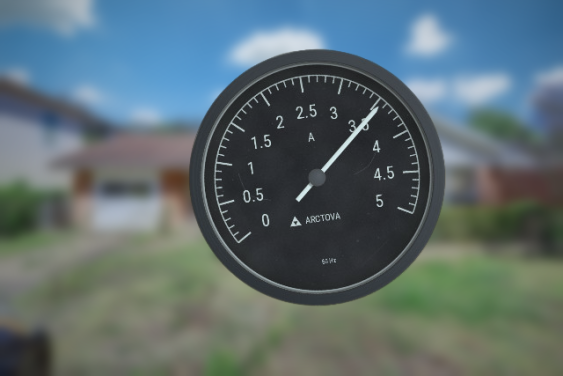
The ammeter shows 3.55 A
